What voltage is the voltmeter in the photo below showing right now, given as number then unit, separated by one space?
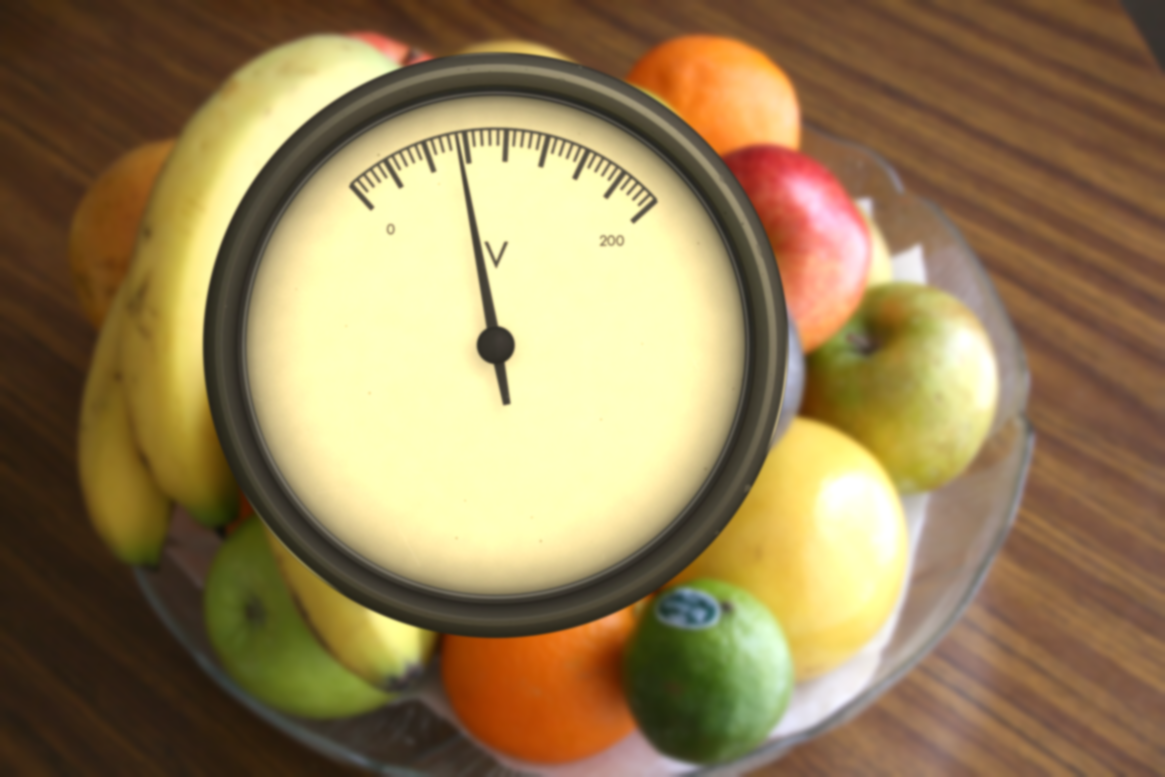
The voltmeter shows 70 V
